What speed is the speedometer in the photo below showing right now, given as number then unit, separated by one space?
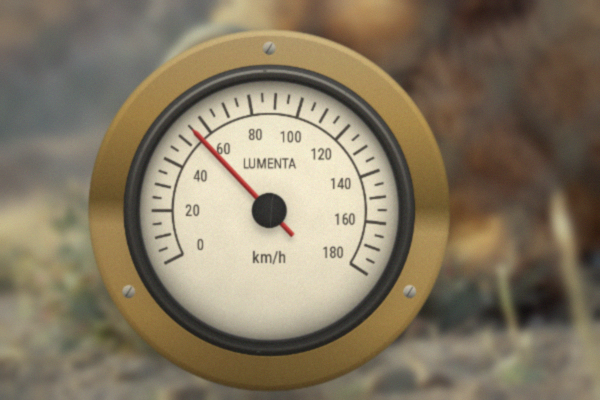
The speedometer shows 55 km/h
